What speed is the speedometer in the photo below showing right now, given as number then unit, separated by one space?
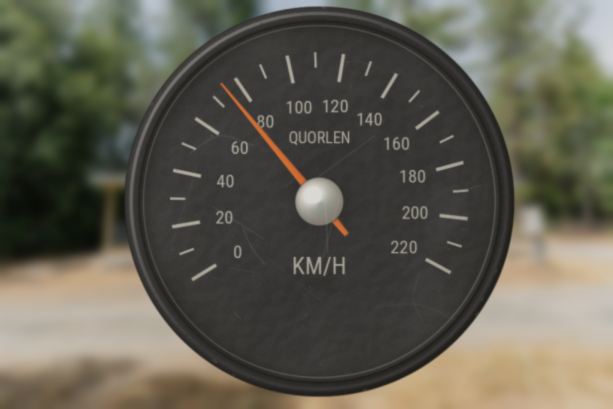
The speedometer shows 75 km/h
